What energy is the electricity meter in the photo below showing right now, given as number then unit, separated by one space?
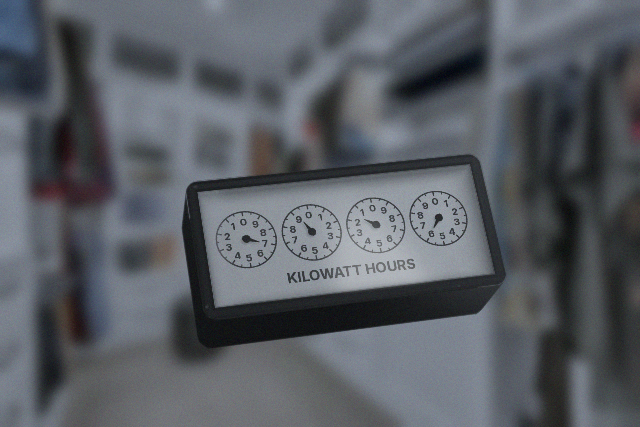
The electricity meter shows 6916 kWh
